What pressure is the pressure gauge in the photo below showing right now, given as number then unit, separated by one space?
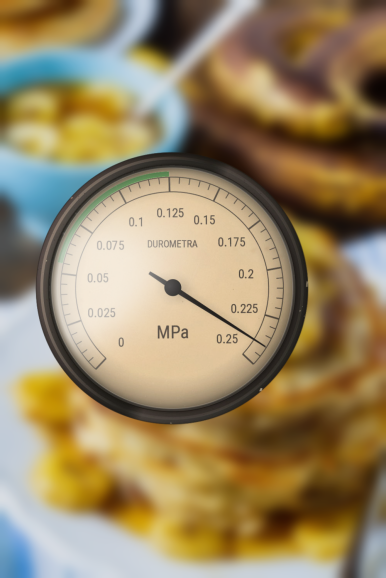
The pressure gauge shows 0.24 MPa
